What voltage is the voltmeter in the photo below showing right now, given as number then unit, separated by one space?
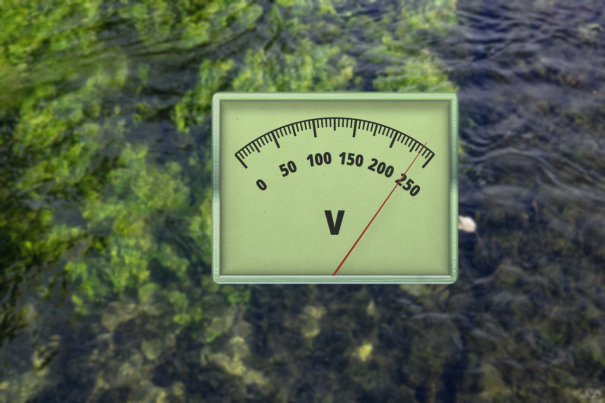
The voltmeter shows 235 V
